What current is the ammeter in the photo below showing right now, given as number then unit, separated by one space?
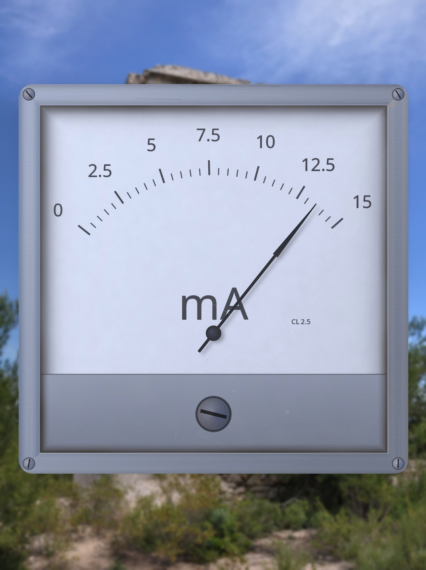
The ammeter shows 13.5 mA
